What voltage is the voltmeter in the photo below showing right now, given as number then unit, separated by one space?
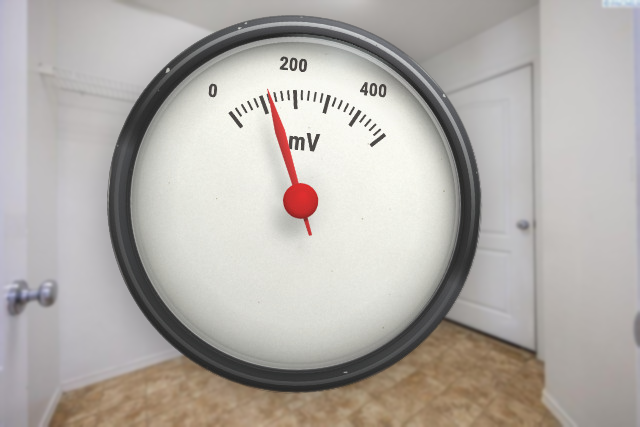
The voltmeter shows 120 mV
